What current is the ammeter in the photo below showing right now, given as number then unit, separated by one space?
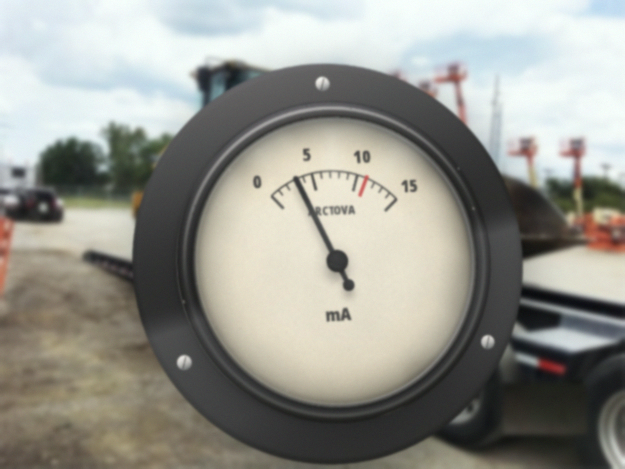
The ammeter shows 3 mA
